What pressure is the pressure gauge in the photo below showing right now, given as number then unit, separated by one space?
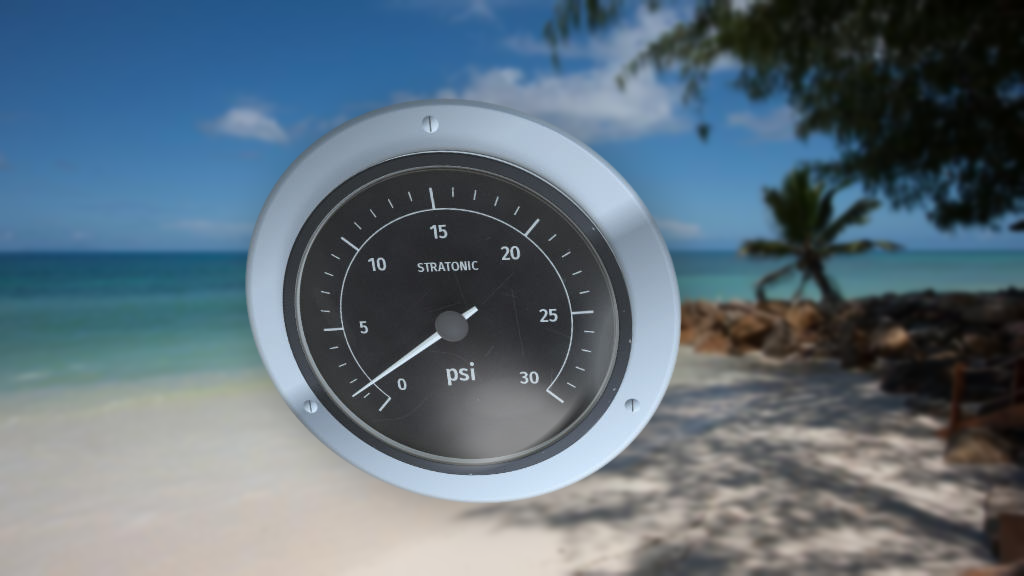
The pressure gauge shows 1.5 psi
